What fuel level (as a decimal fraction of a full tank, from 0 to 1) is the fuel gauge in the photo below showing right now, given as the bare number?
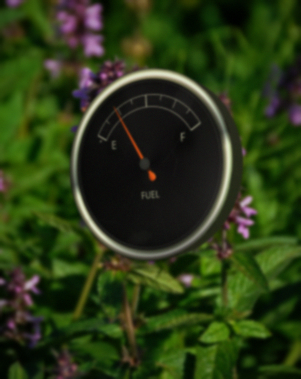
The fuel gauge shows 0.25
